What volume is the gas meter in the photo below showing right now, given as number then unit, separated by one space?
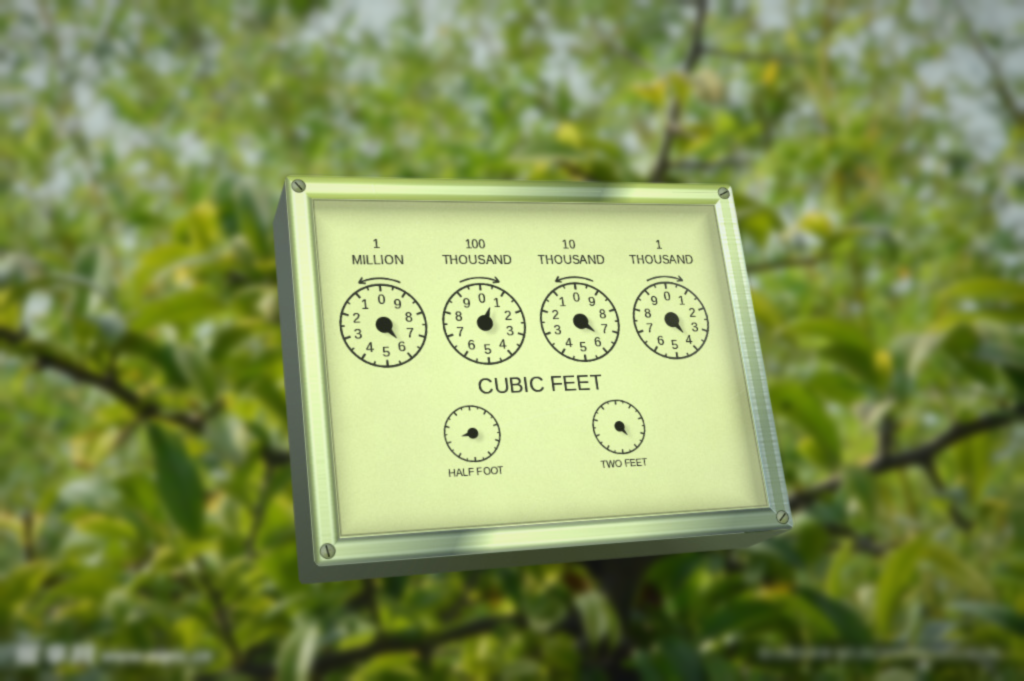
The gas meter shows 606400 ft³
